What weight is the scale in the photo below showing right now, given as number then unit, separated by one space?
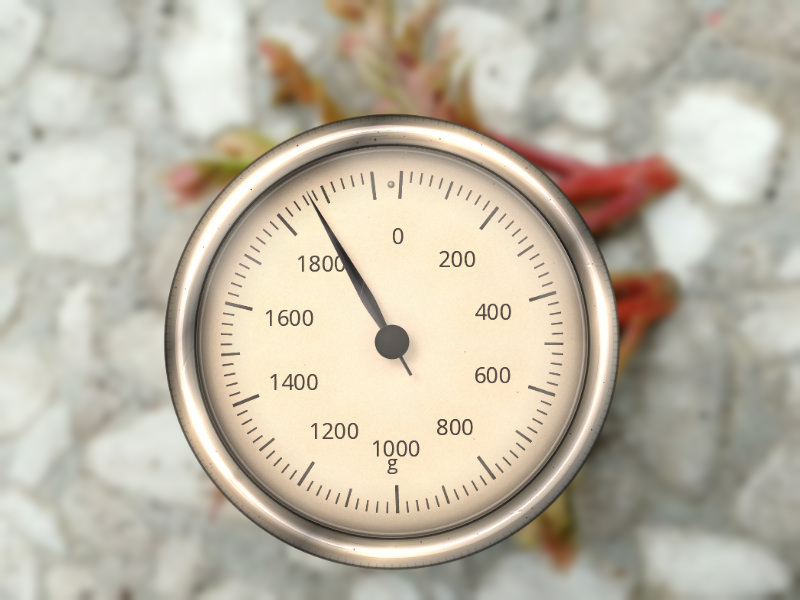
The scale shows 1870 g
